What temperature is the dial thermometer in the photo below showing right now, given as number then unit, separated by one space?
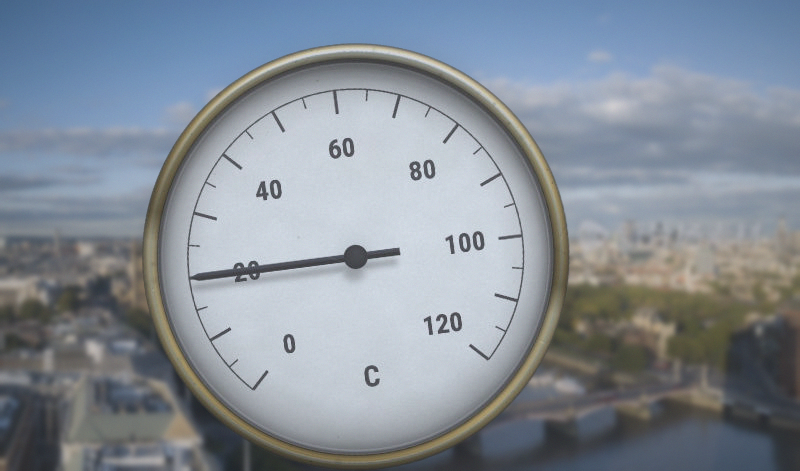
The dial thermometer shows 20 °C
